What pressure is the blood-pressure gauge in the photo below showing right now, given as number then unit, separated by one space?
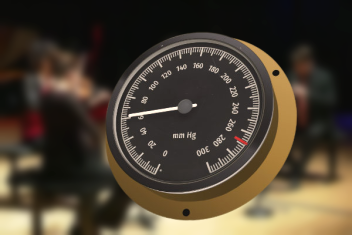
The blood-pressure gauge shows 60 mmHg
